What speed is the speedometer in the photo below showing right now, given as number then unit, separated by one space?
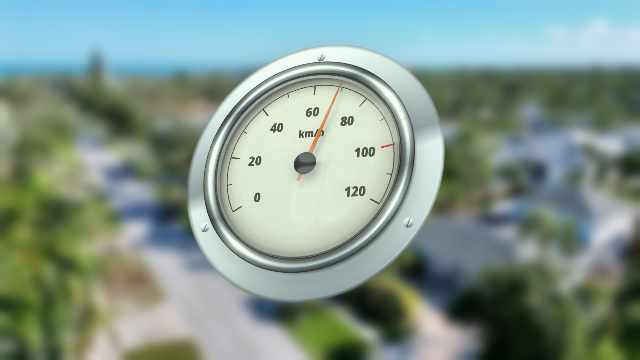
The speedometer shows 70 km/h
